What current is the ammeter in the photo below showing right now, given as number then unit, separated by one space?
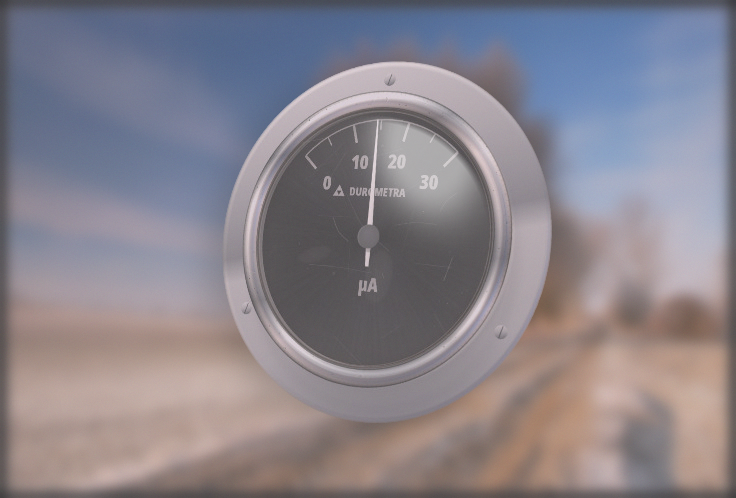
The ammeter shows 15 µA
